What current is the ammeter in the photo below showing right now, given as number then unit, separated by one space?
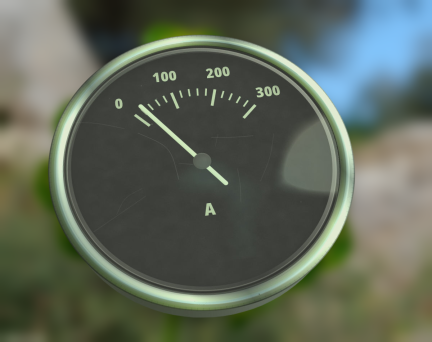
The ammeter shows 20 A
